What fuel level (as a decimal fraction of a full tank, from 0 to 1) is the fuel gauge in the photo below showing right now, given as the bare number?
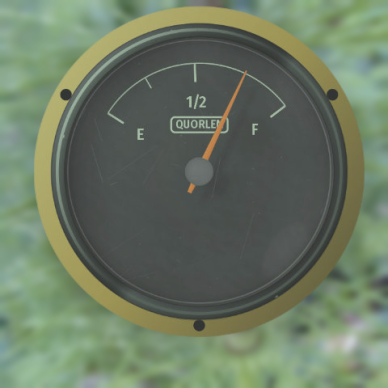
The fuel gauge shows 0.75
